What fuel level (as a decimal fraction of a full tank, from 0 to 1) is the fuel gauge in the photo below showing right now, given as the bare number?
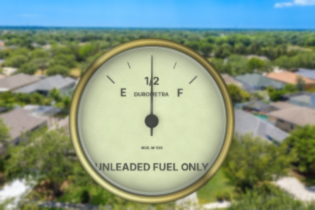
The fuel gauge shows 0.5
